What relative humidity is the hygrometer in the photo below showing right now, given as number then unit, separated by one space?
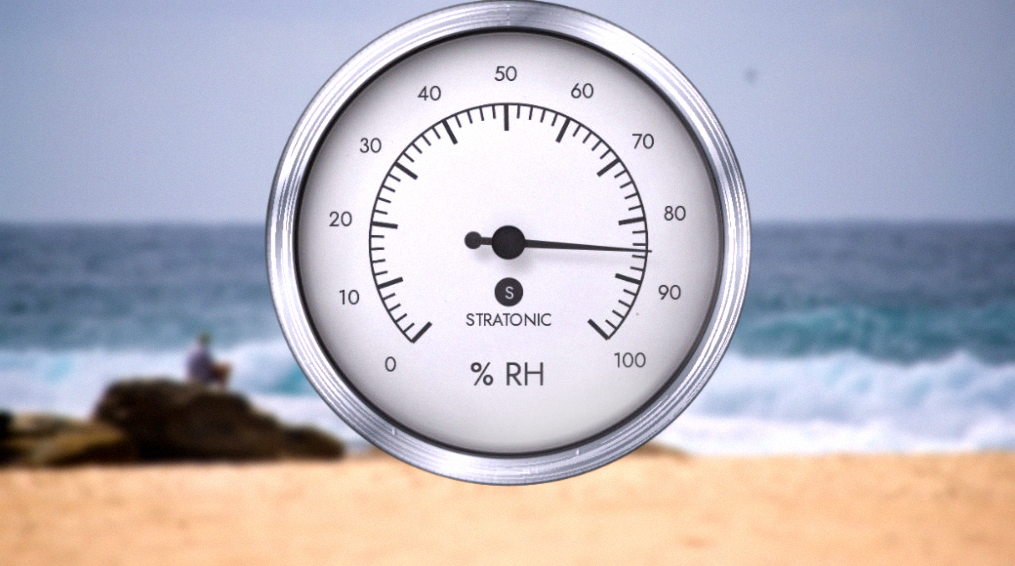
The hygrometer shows 85 %
